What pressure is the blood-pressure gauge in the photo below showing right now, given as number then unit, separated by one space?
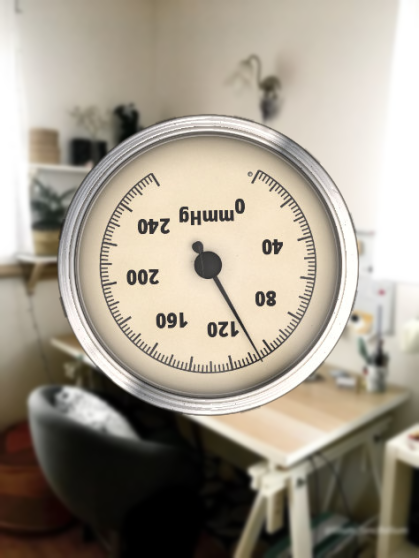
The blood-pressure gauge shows 106 mmHg
